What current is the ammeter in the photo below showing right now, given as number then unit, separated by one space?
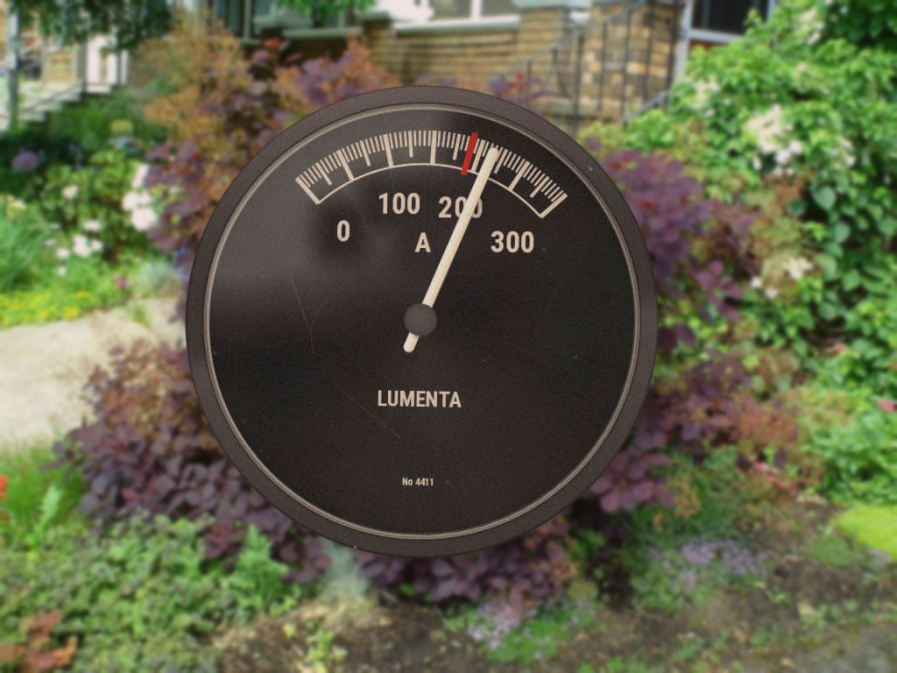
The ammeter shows 215 A
